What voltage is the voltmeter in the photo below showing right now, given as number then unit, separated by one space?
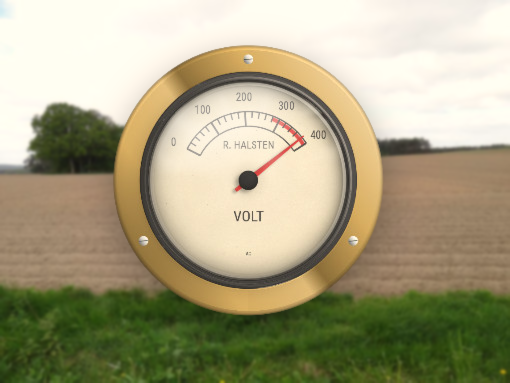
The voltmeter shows 380 V
